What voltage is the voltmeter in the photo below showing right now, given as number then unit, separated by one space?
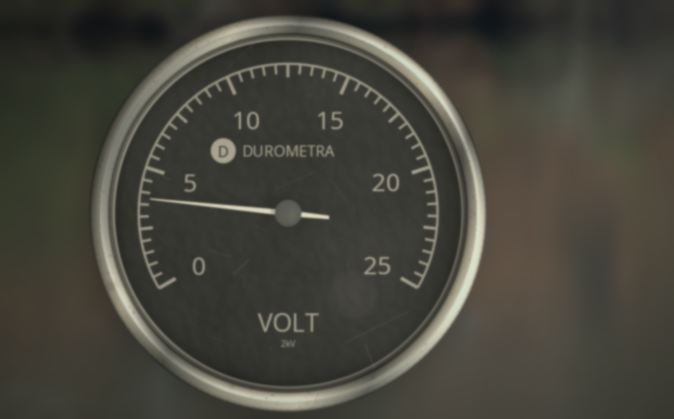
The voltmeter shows 3.75 V
